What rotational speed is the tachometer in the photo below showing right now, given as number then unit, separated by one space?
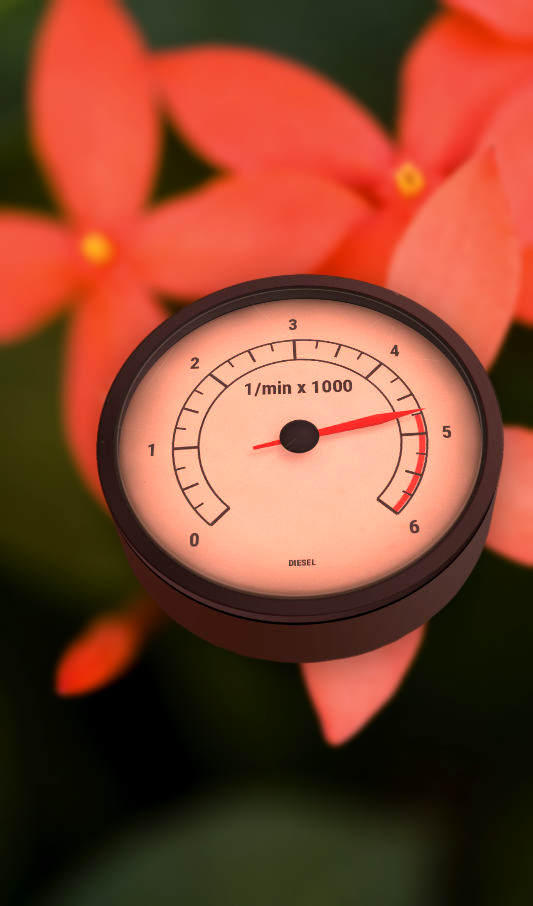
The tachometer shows 4750 rpm
